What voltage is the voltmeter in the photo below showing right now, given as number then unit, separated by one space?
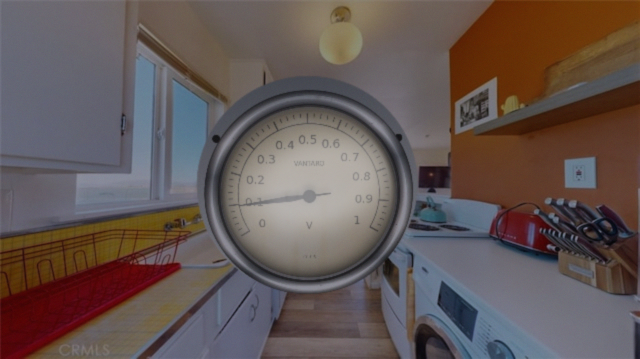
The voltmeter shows 0.1 V
